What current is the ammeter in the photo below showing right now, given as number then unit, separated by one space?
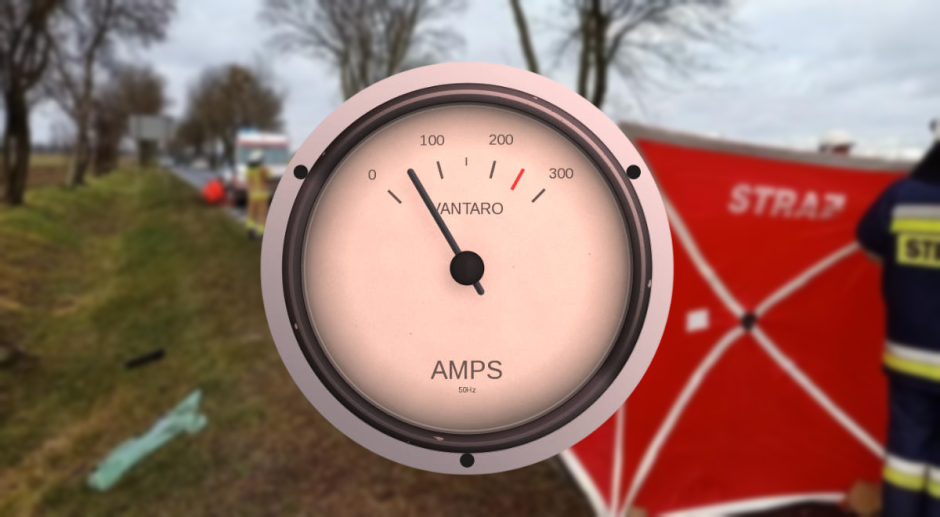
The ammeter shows 50 A
